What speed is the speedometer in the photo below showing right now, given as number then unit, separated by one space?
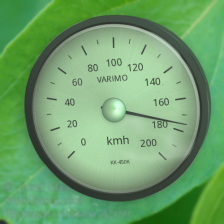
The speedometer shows 175 km/h
